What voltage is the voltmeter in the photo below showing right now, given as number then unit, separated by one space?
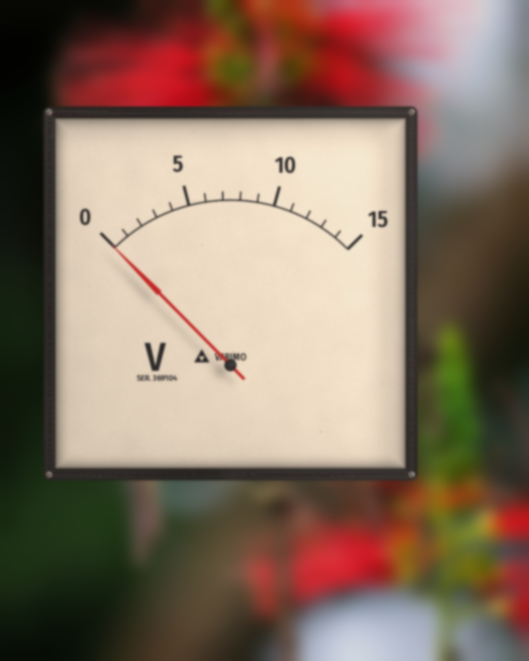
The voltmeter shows 0 V
